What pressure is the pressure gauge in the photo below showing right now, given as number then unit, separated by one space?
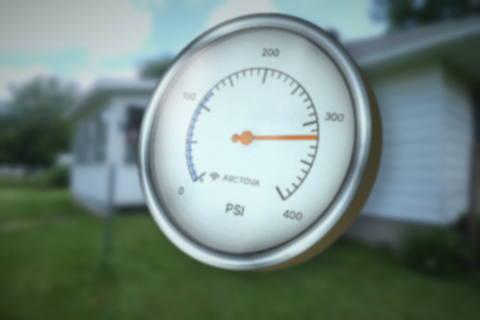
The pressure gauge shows 320 psi
